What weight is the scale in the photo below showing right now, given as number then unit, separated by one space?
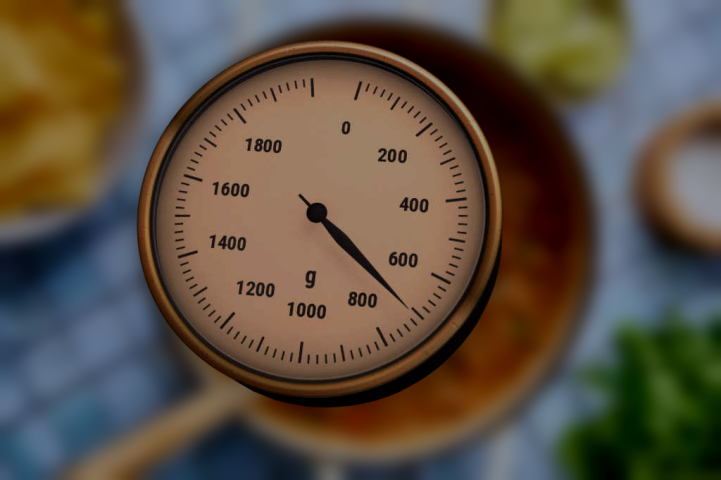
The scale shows 710 g
